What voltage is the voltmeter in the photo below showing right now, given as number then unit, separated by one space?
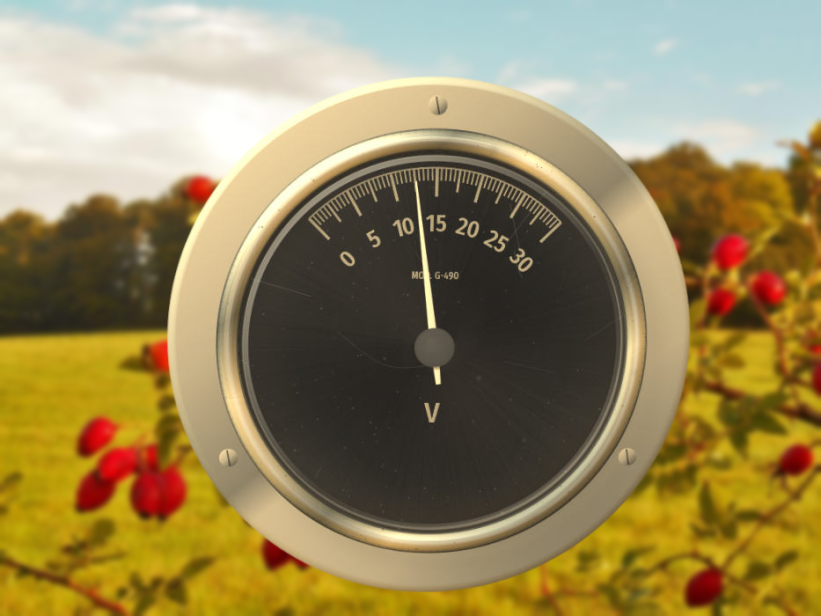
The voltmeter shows 12.5 V
